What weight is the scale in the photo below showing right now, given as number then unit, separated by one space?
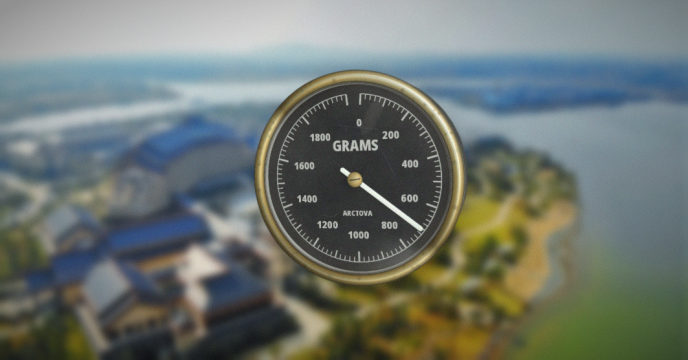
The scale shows 700 g
